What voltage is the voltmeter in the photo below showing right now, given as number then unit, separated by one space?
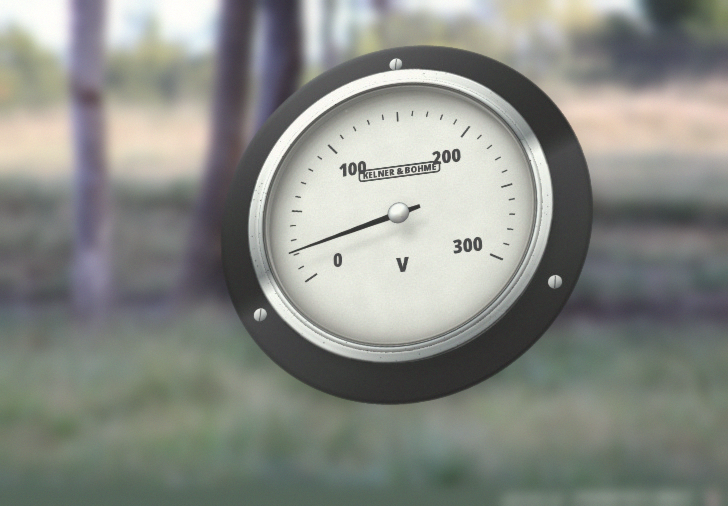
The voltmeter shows 20 V
